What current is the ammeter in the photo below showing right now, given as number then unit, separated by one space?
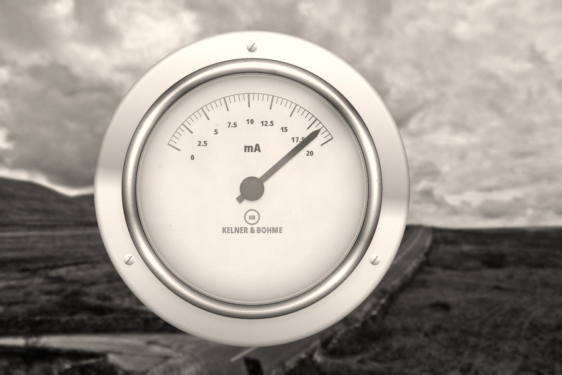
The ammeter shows 18.5 mA
